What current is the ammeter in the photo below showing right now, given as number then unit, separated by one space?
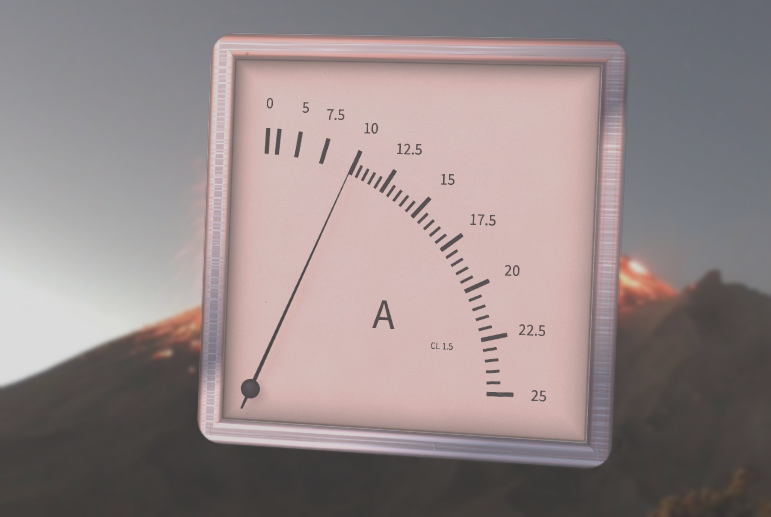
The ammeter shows 10 A
